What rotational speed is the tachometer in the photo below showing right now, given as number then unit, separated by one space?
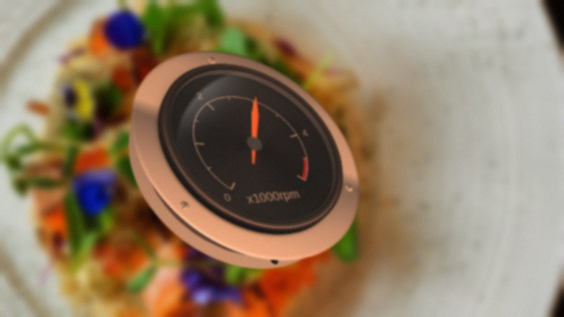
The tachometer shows 3000 rpm
